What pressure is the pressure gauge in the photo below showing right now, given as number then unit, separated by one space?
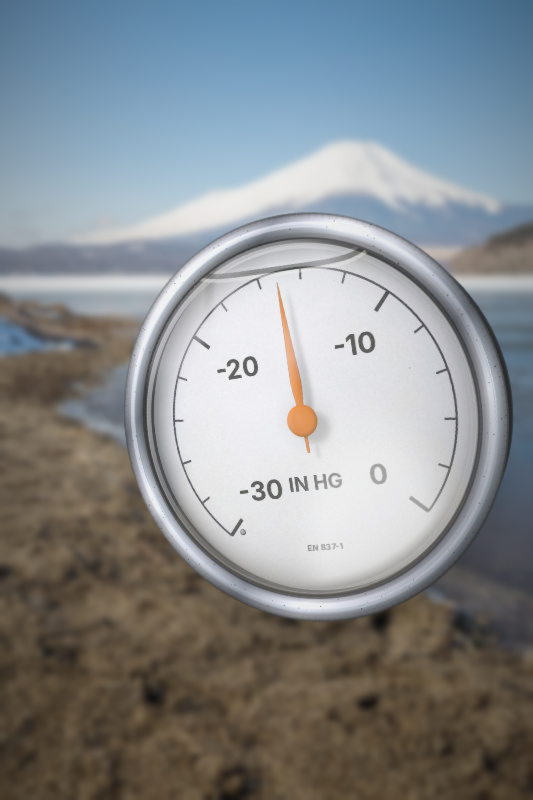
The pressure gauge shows -15 inHg
